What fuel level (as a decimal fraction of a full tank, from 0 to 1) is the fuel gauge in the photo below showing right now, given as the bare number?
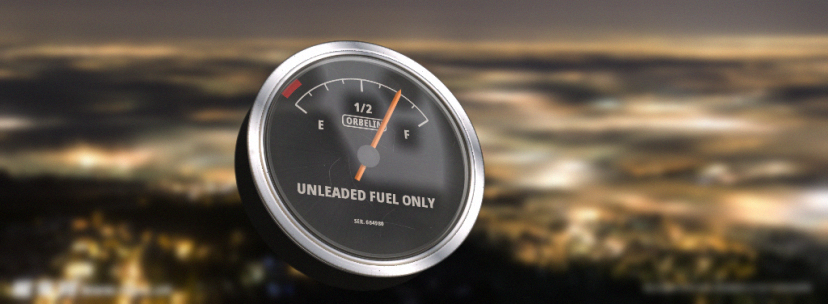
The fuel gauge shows 0.75
